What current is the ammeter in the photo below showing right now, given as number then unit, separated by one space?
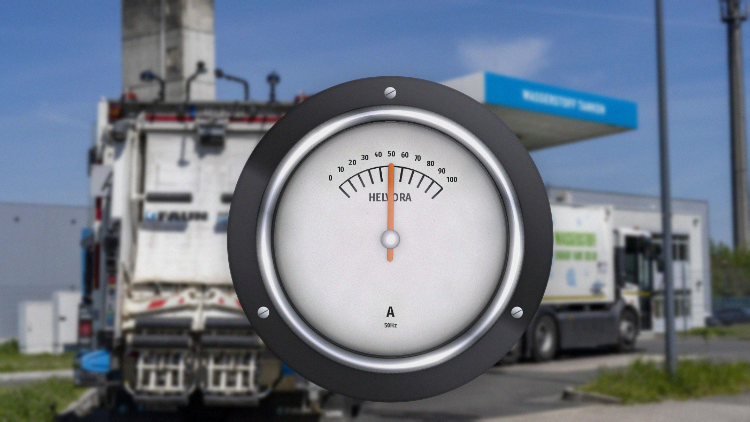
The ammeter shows 50 A
